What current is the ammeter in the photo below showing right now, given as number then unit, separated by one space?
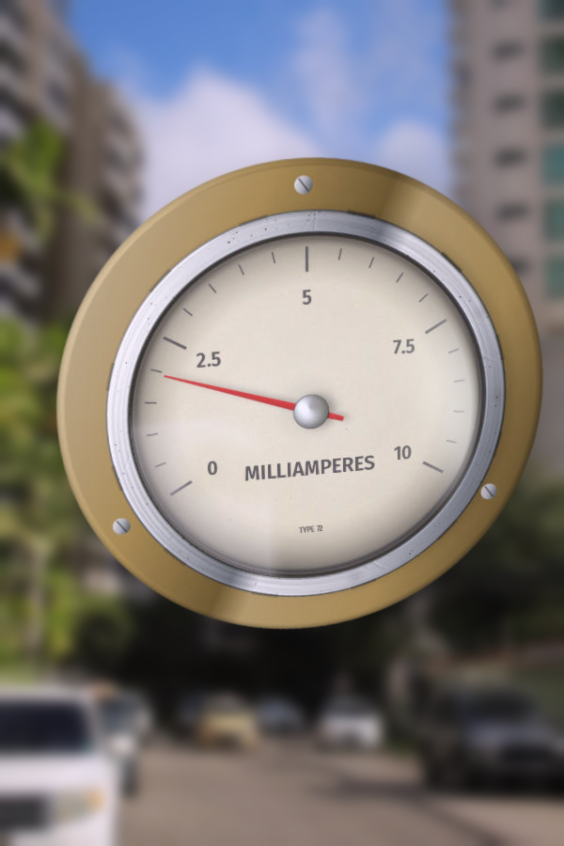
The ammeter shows 2 mA
